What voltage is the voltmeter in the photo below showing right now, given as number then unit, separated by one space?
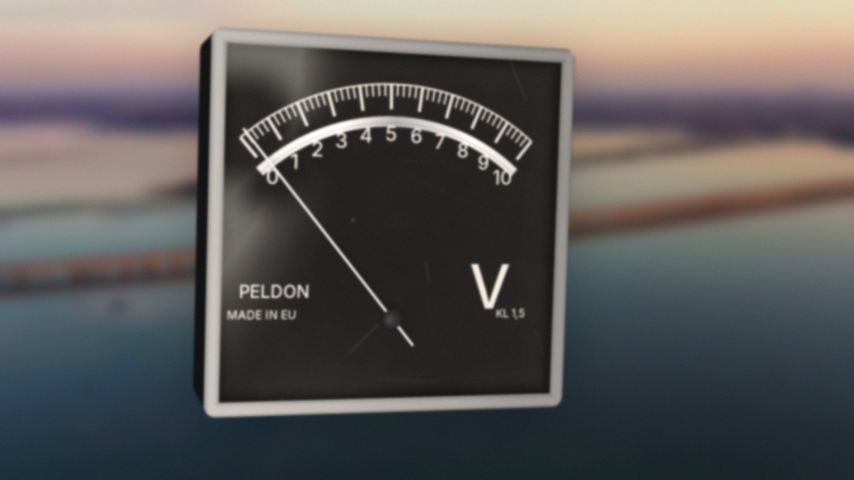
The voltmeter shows 0.2 V
